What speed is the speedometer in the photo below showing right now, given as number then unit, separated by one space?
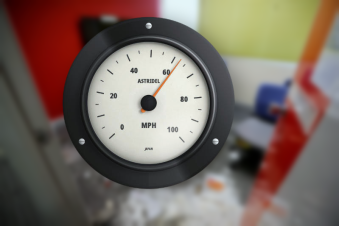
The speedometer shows 62.5 mph
